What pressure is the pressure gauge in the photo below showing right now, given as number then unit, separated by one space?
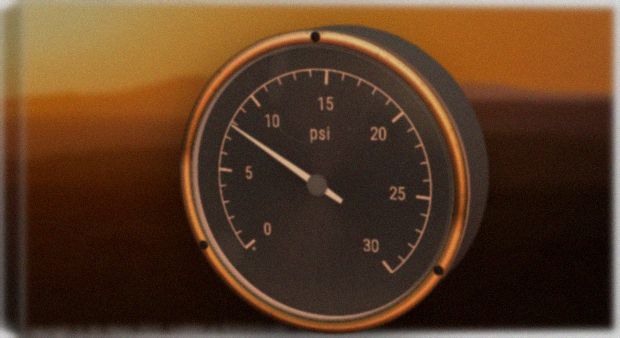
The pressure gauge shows 8 psi
